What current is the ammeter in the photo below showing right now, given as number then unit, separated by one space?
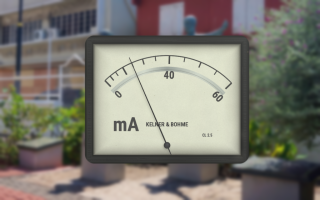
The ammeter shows 25 mA
